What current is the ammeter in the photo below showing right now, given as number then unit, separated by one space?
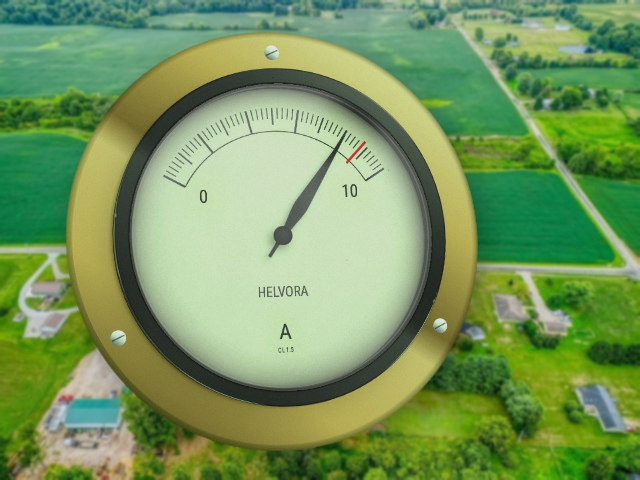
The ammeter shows 8 A
